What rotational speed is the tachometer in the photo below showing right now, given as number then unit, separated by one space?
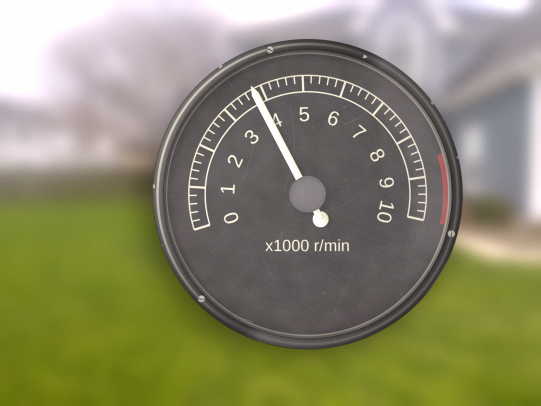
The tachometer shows 3800 rpm
